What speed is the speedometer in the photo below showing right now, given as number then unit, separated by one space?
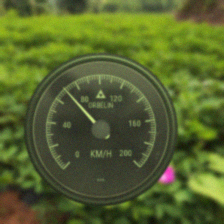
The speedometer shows 70 km/h
